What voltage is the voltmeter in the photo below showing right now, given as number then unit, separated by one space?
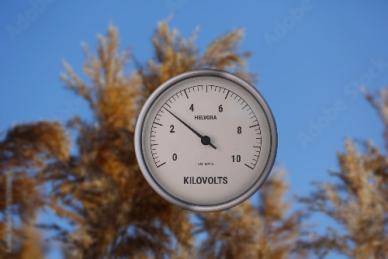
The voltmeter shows 2.8 kV
